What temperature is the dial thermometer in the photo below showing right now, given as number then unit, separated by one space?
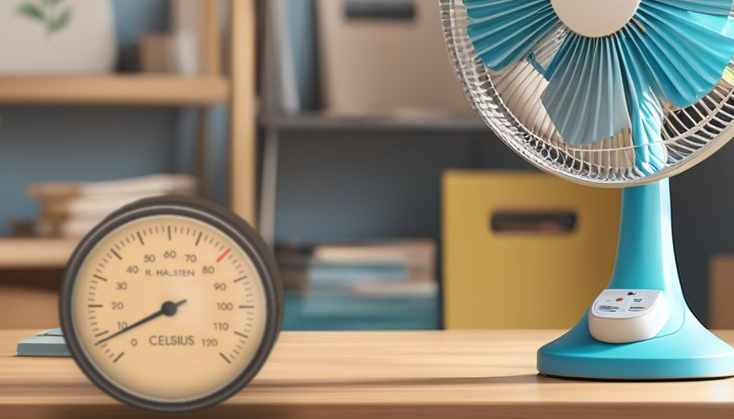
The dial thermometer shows 8 °C
